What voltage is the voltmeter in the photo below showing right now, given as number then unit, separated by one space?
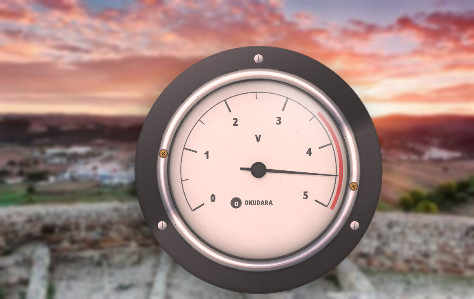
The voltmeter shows 4.5 V
